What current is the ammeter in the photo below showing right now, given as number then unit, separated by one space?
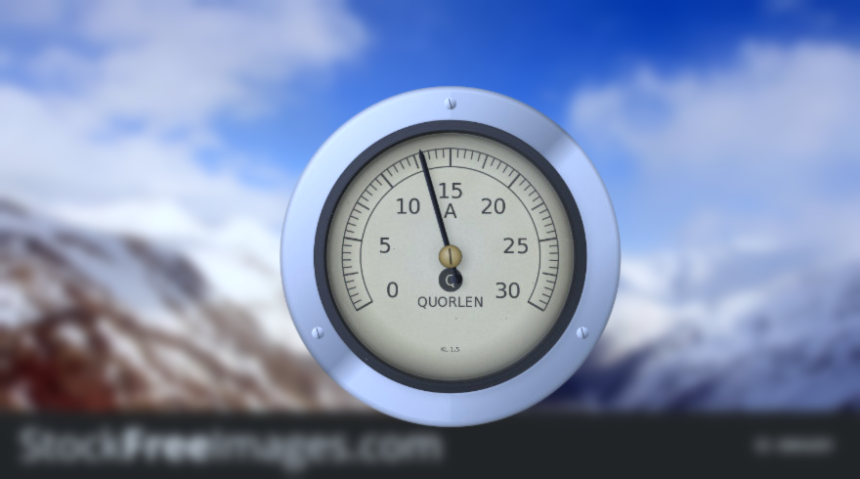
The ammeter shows 13 A
